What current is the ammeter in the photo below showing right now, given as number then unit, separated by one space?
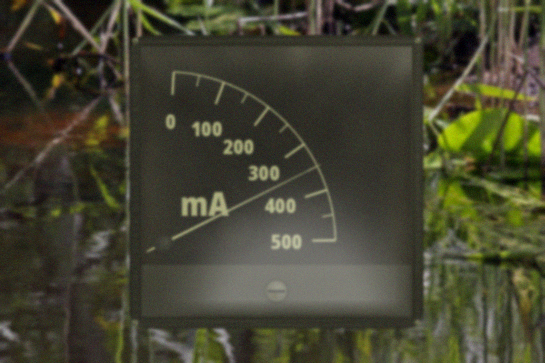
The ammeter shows 350 mA
